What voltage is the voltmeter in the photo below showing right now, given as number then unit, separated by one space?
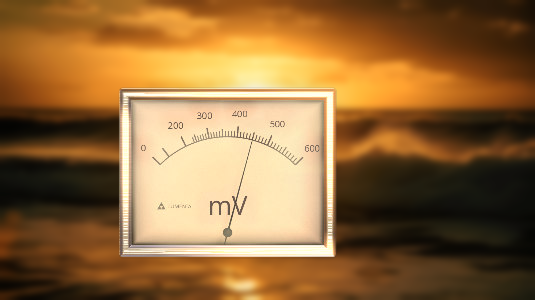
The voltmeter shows 450 mV
